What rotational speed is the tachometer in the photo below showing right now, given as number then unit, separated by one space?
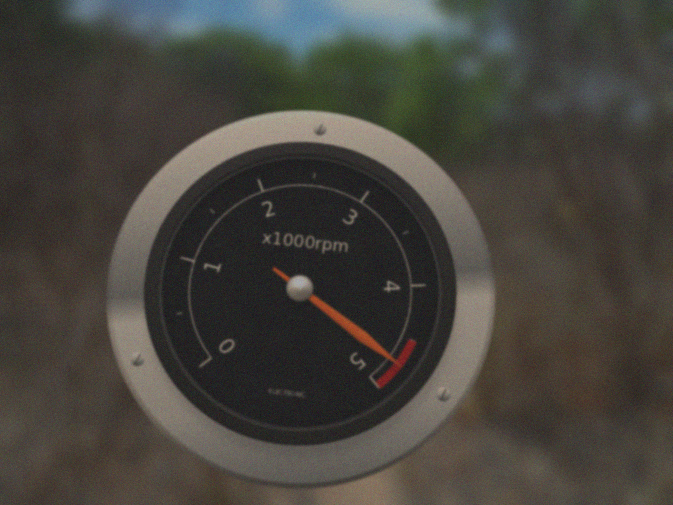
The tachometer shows 4750 rpm
